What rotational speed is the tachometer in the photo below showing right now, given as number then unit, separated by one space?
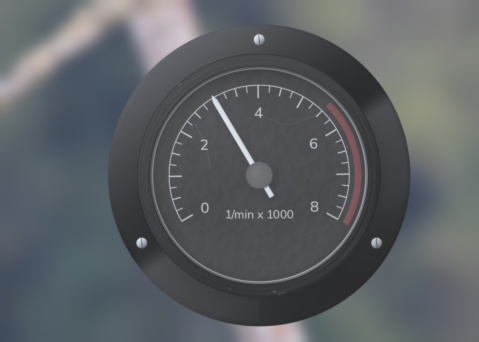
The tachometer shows 3000 rpm
